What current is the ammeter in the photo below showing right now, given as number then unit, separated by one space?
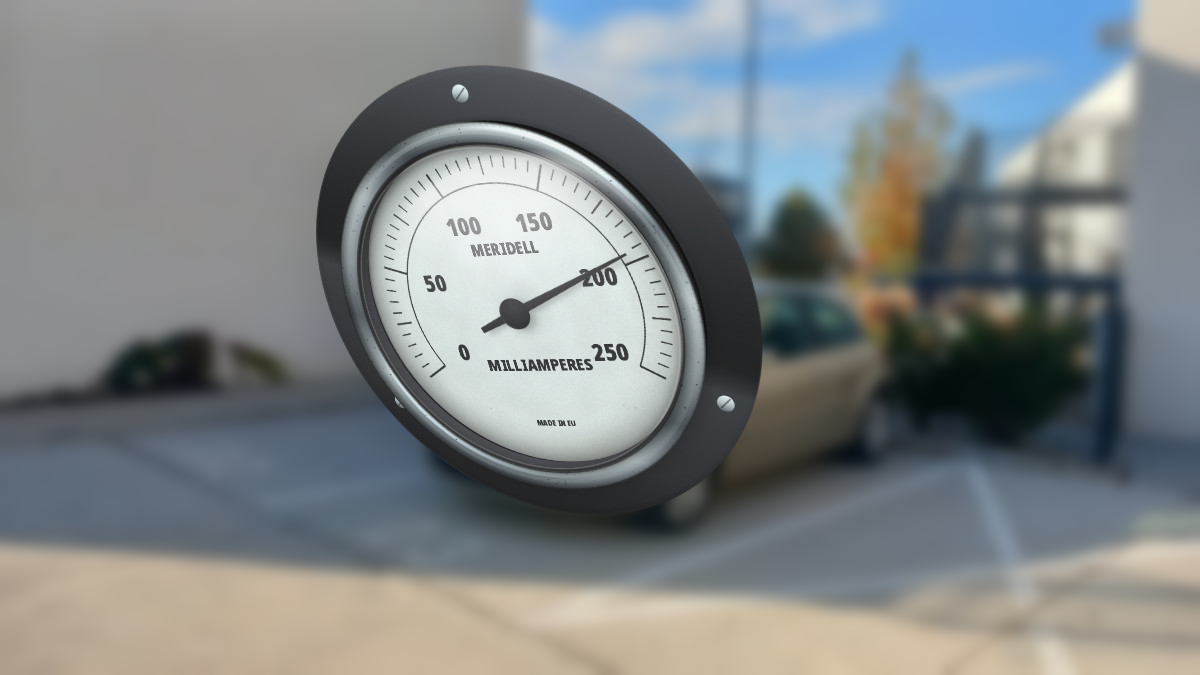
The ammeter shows 195 mA
